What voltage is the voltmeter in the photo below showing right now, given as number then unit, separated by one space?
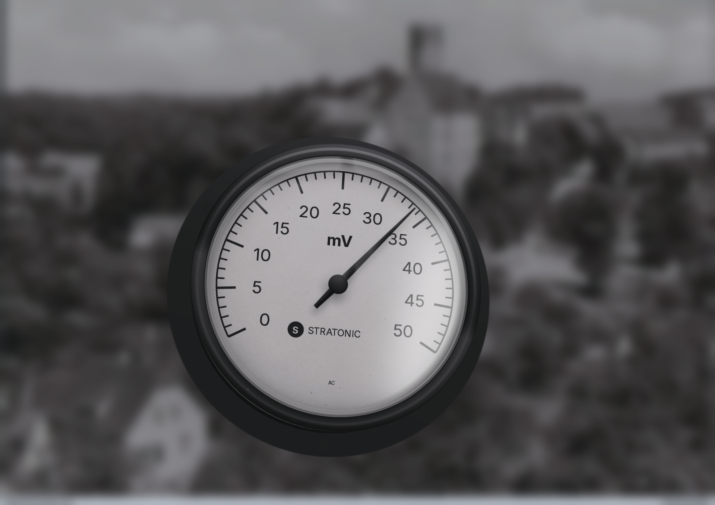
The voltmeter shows 33.5 mV
